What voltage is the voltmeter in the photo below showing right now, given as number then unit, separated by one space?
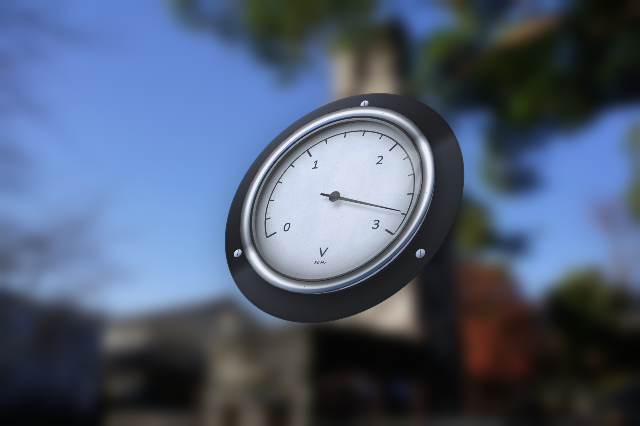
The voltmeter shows 2.8 V
